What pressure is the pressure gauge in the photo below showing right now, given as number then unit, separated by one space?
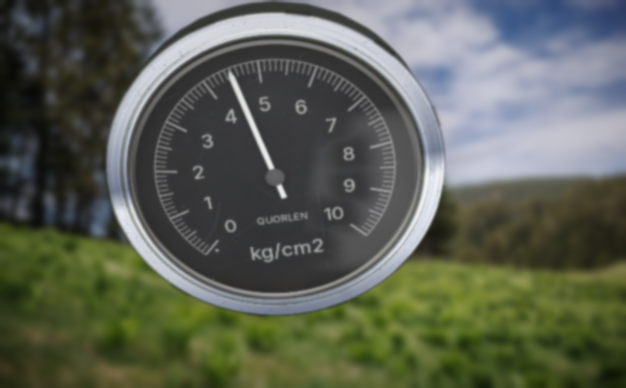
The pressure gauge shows 4.5 kg/cm²
